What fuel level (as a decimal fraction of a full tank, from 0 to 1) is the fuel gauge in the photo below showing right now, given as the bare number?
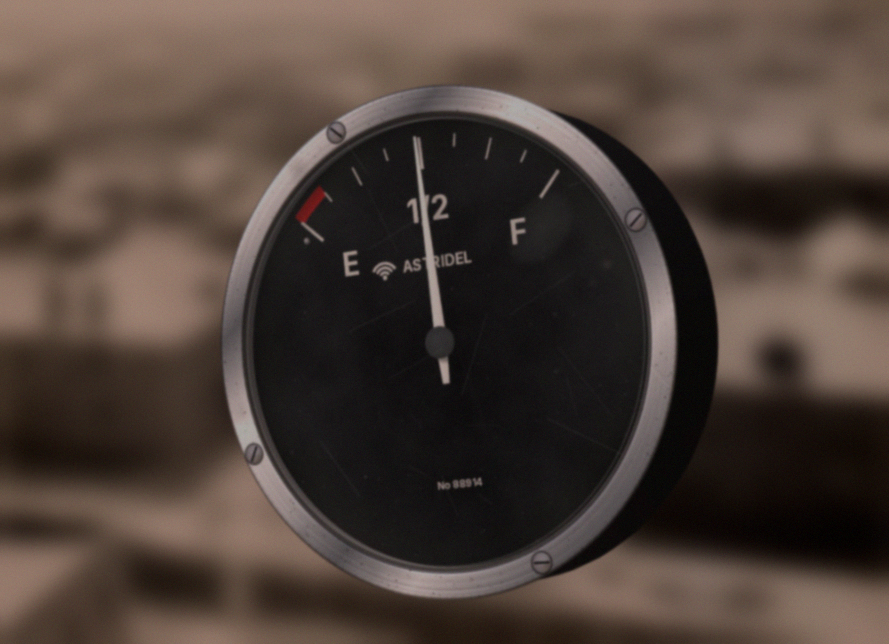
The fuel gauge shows 0.5
